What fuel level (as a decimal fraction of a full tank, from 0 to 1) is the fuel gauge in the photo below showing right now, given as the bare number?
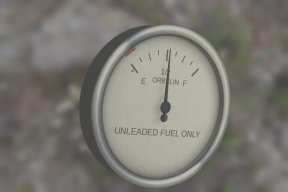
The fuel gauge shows 0.5
